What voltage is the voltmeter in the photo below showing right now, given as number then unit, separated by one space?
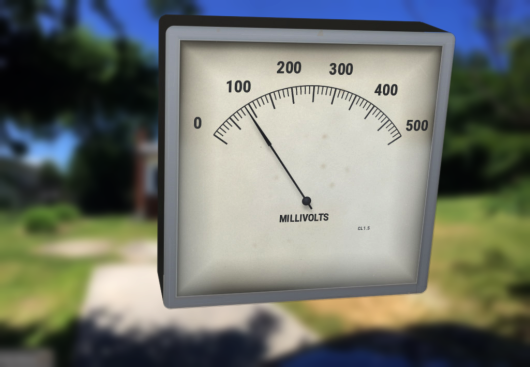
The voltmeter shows 90 mV
